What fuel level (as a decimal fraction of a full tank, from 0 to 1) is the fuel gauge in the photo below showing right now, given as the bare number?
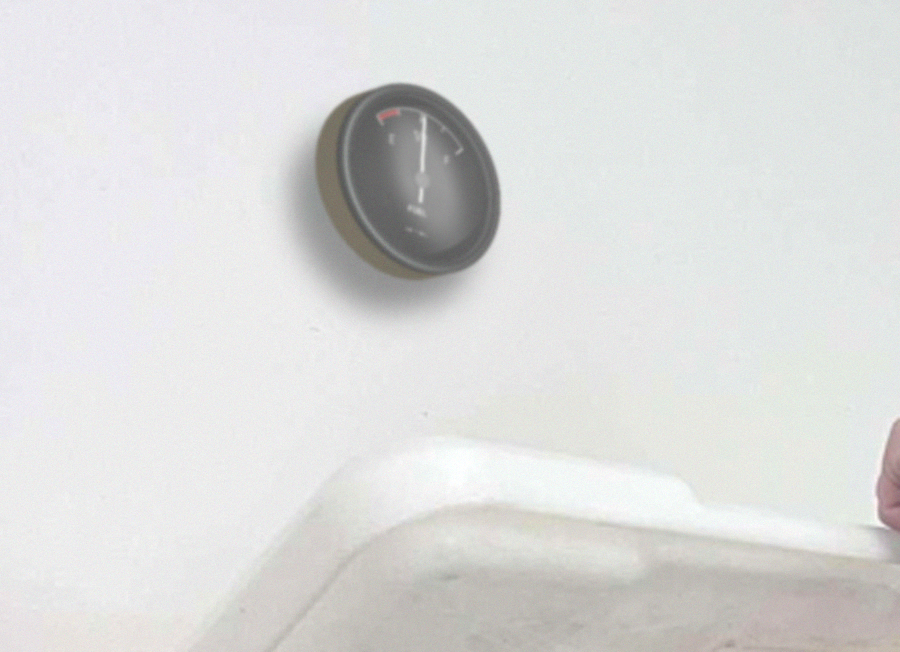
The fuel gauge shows 0.5
